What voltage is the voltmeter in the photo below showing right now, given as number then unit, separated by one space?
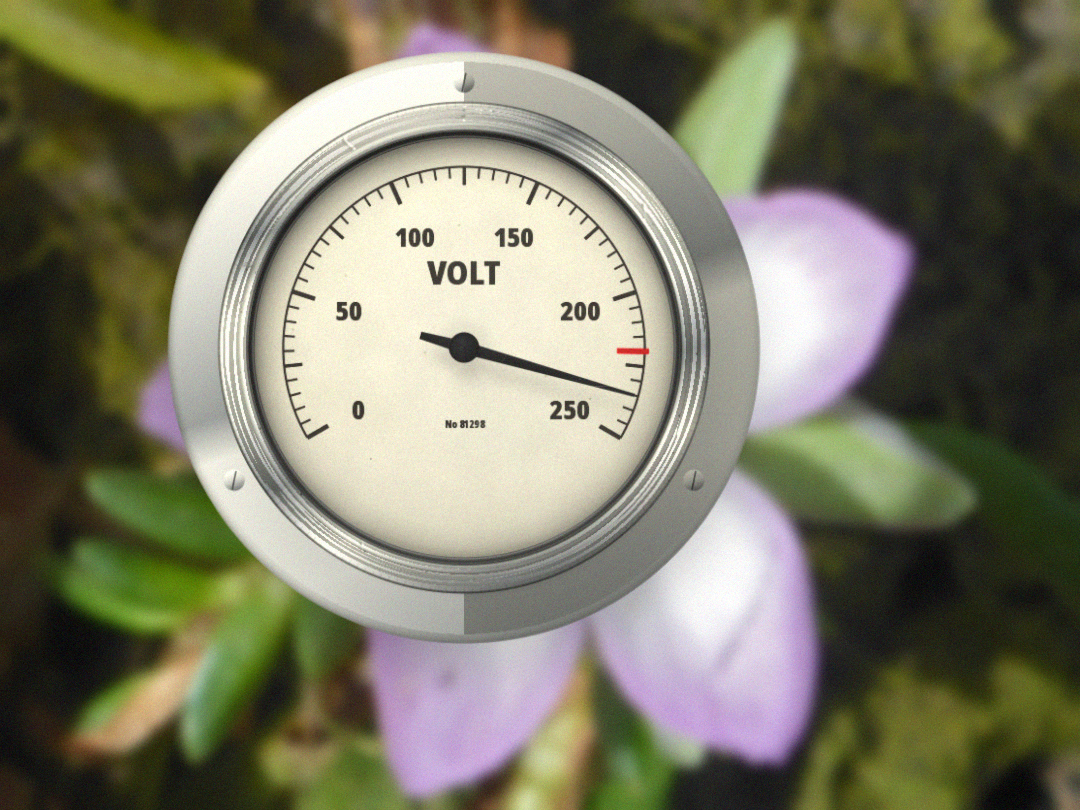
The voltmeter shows 235 V
